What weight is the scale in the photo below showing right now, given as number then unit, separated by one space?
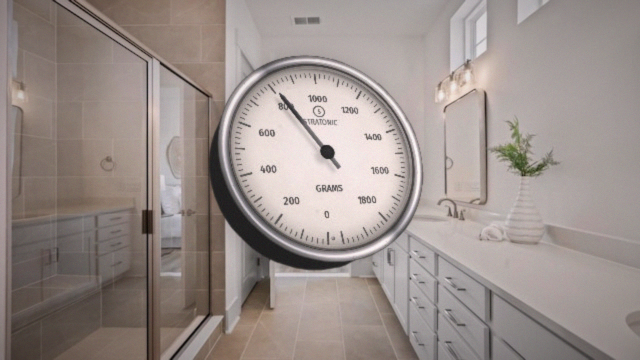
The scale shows 800 g
